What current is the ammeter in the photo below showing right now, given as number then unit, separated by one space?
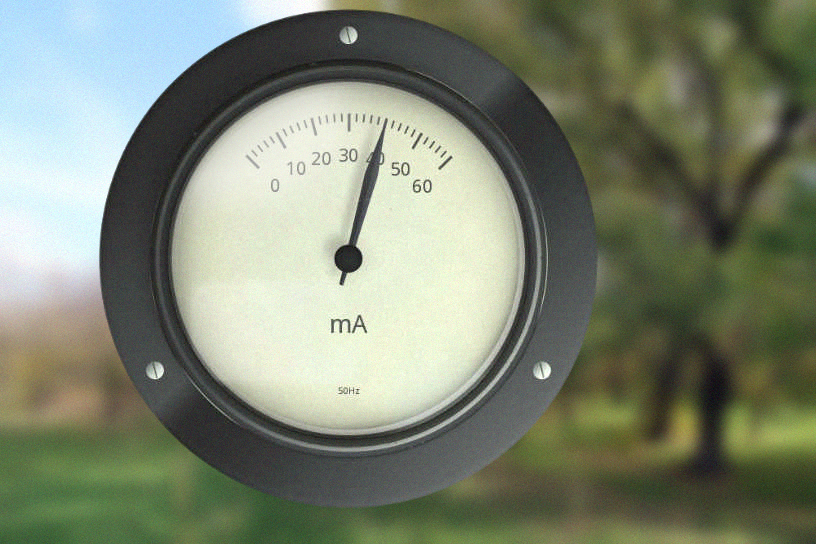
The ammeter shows 40 mA
